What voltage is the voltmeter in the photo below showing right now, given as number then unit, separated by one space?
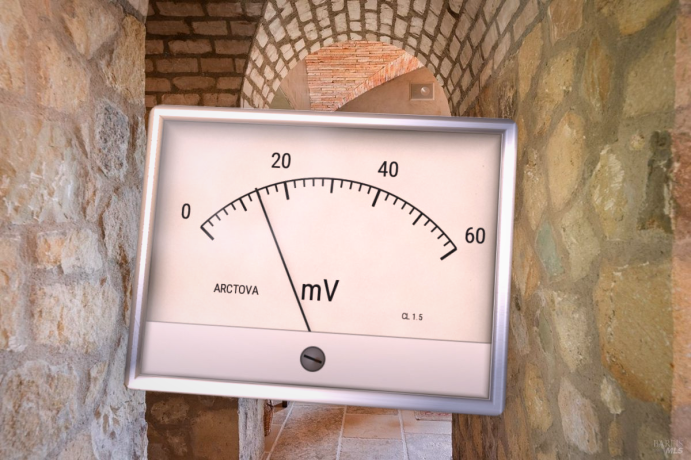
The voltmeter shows 14 mV
